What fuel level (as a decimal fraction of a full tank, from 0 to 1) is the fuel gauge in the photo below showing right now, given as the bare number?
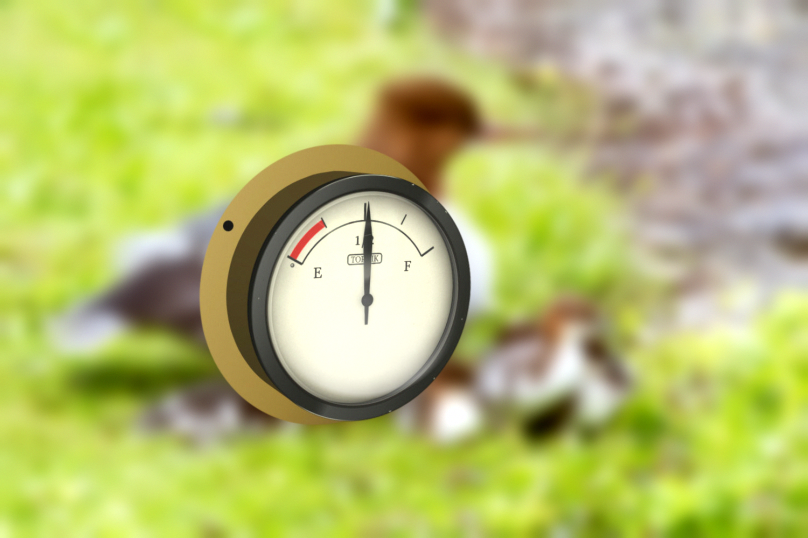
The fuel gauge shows 0.5
